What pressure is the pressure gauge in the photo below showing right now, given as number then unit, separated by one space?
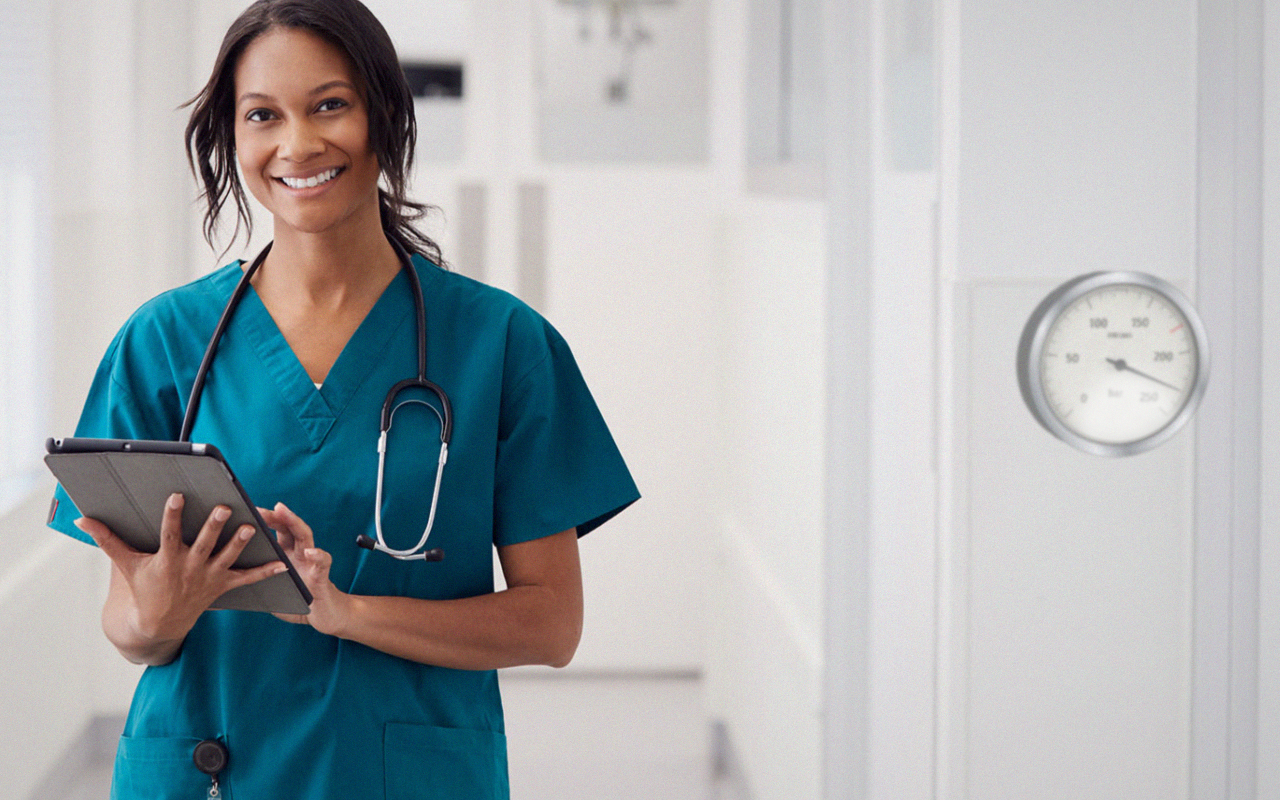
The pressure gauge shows 230 bar
